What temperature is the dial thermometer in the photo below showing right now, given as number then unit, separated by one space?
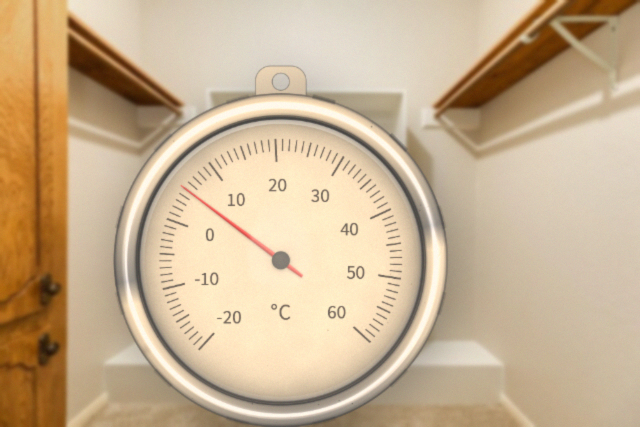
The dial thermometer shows 5 °C
